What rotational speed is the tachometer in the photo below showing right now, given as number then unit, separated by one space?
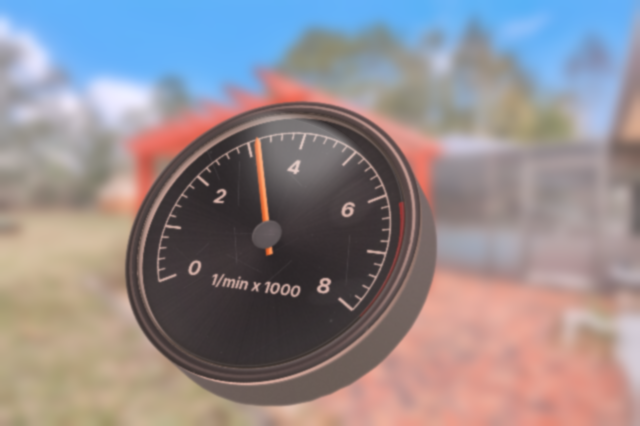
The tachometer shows 3200 rpm
